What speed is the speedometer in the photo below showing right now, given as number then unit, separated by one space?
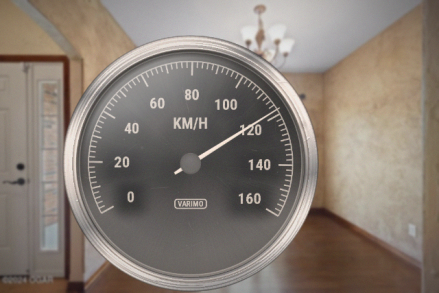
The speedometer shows 118 km/h
